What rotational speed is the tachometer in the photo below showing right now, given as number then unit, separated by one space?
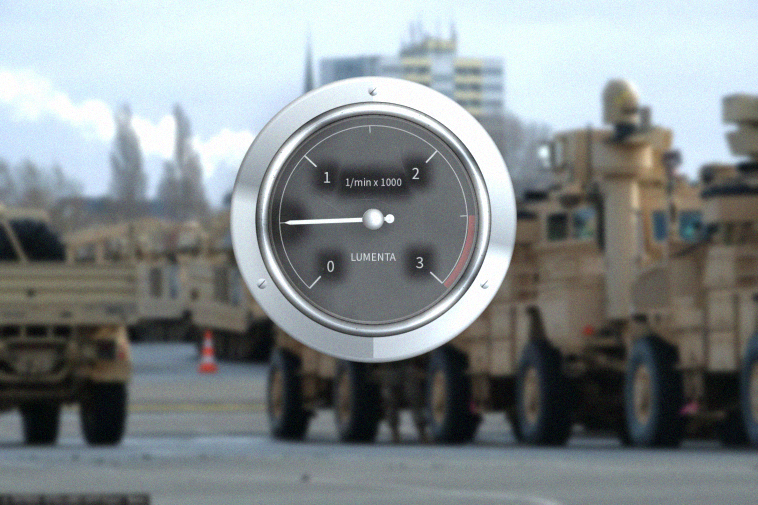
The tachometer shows 500 rpm
